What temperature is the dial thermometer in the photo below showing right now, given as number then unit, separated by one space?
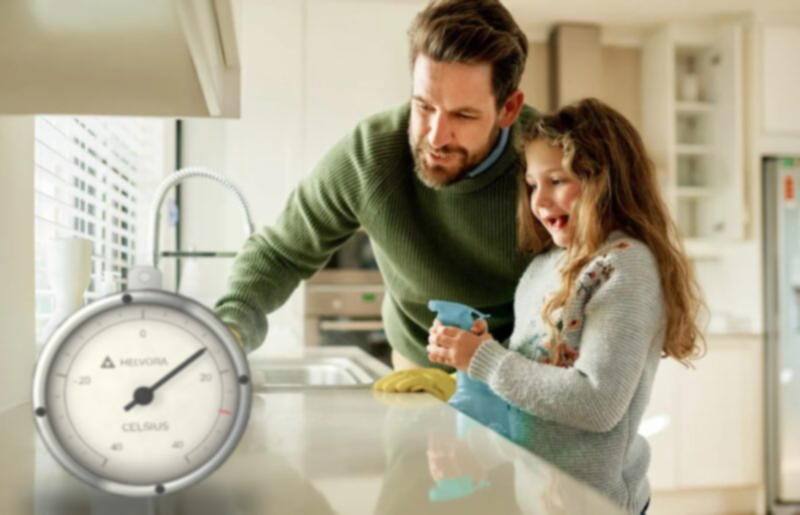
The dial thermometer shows 14 °C
